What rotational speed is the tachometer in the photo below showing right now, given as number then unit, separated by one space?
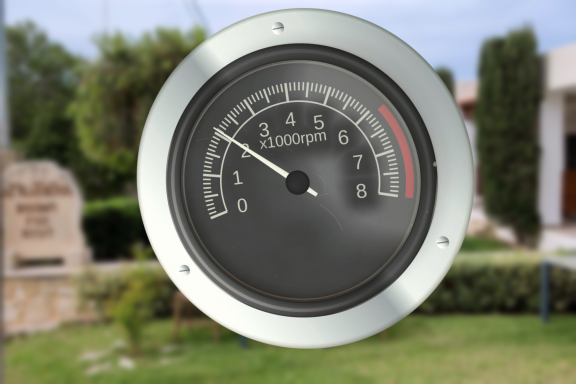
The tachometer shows 2100 rpm
